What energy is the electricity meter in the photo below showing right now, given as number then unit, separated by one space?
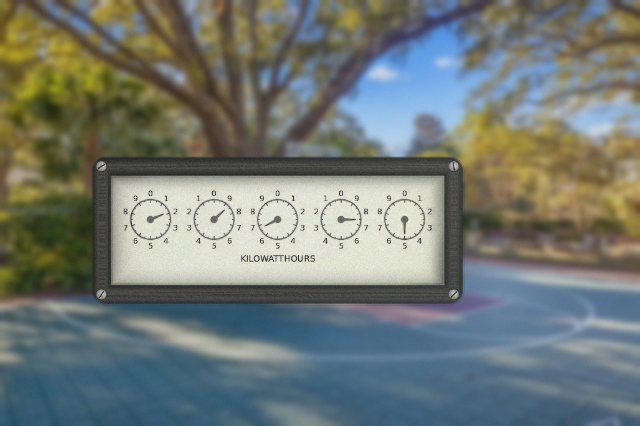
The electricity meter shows 18675 kWh
